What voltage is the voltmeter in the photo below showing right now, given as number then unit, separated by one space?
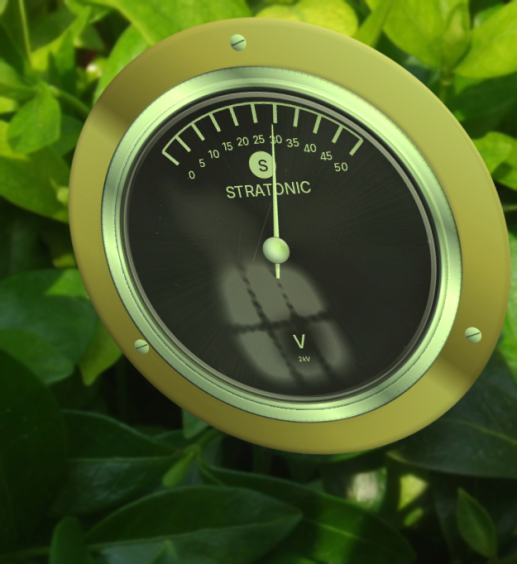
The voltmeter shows 30 V
